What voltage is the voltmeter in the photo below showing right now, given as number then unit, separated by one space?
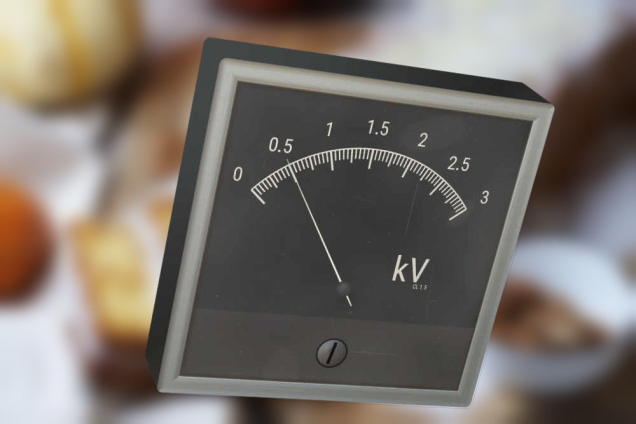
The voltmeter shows 0.5 kV
